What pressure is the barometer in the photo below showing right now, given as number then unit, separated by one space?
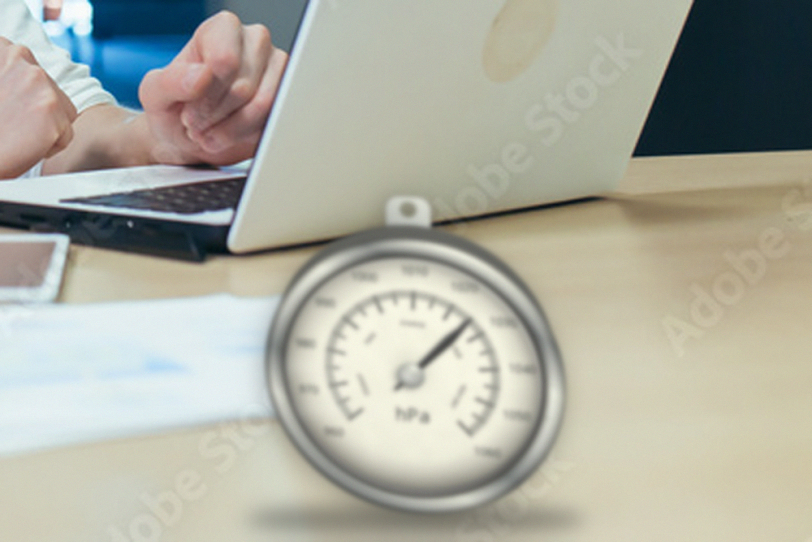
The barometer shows 1025 hPa
